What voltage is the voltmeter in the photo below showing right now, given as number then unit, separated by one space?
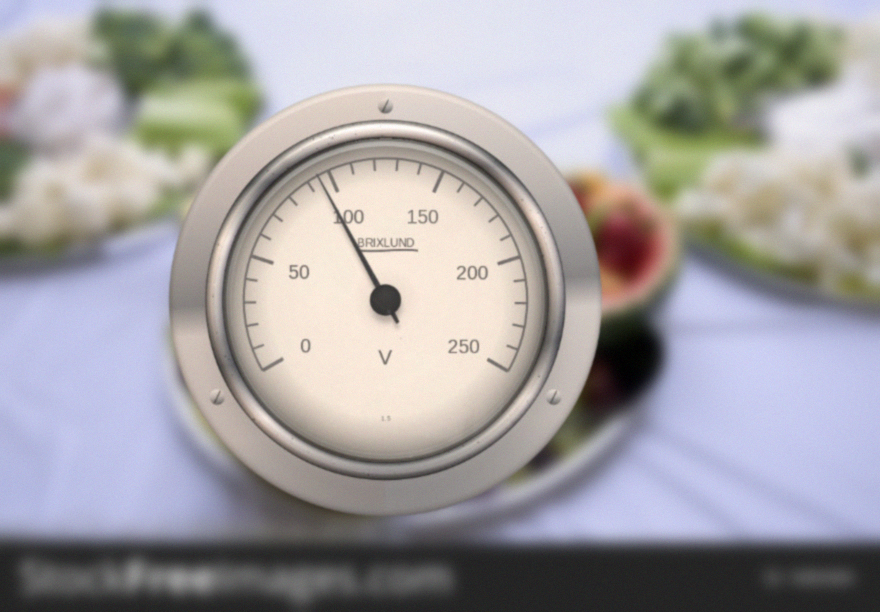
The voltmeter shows 95 V
